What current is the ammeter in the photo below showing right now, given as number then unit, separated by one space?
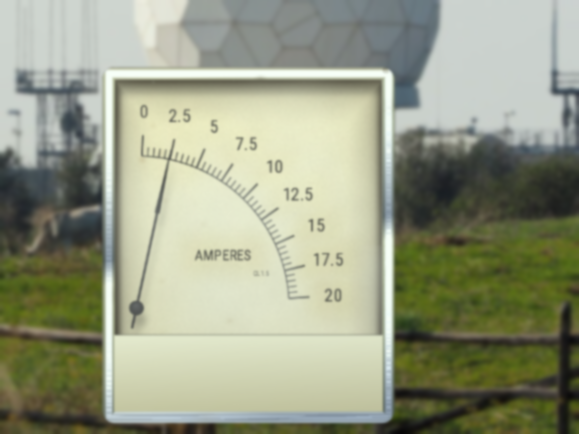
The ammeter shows 2.5 A
